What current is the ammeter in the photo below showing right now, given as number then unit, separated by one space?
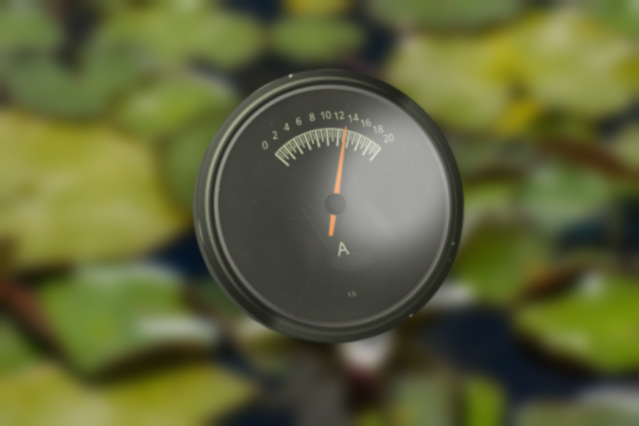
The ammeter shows 13 A
